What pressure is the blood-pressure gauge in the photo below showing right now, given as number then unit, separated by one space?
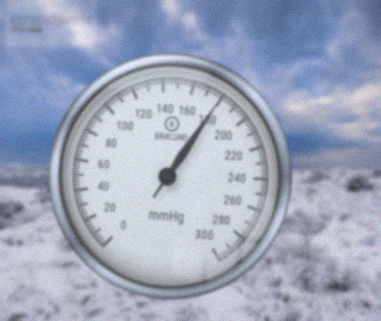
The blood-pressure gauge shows 180 mmHg
